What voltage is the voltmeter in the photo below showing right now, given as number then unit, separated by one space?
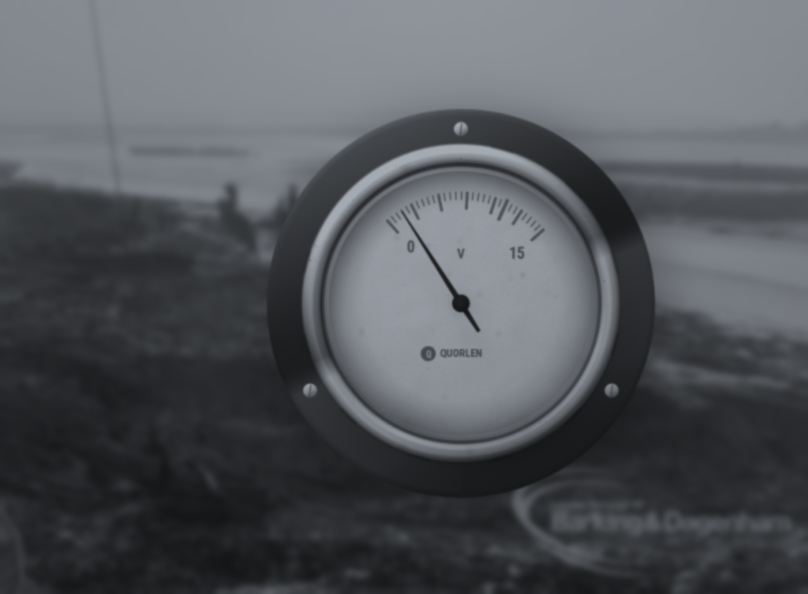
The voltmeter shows 1.5 V
